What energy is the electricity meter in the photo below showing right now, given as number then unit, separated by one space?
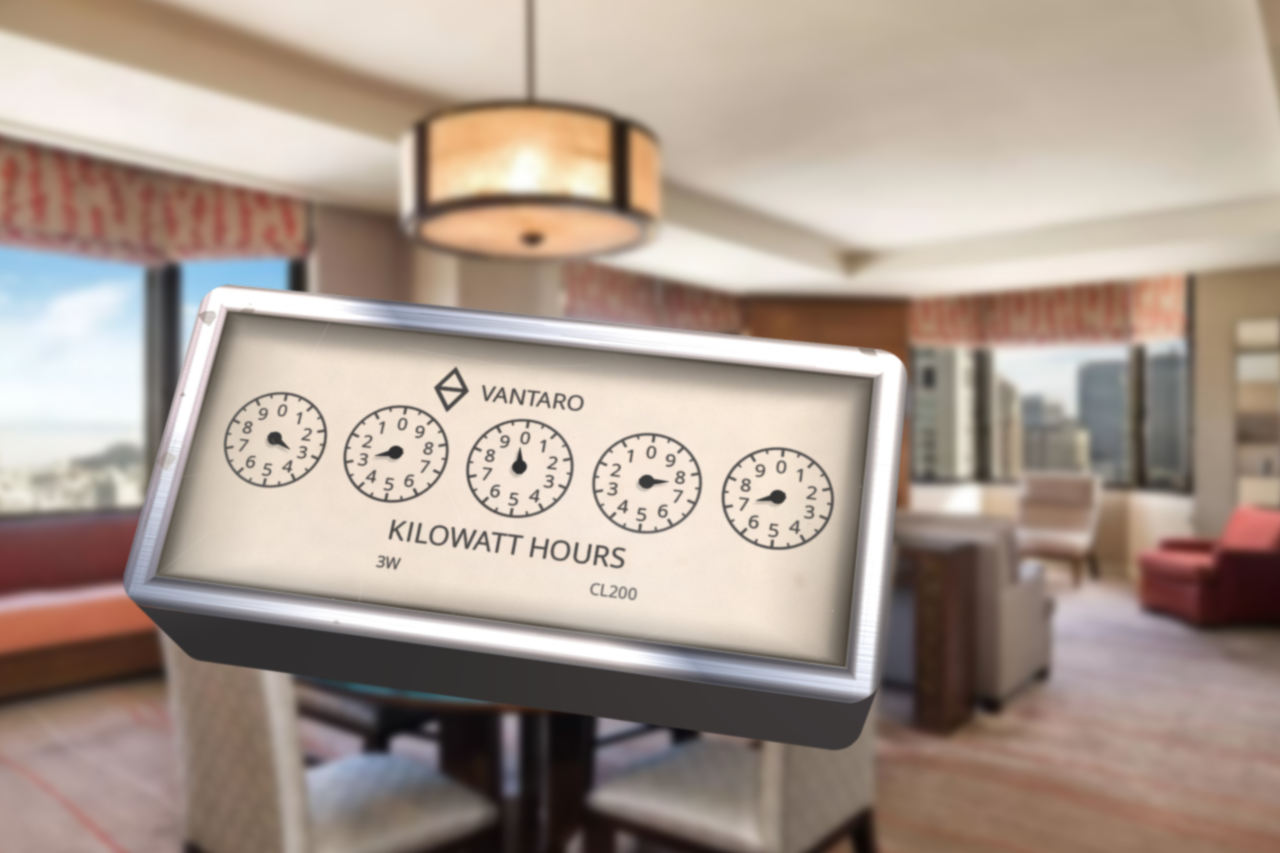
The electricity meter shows 32977 kWh
